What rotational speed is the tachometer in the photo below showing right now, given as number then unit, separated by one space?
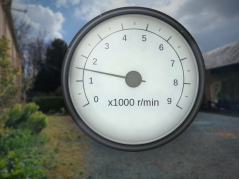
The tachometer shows 1500 rpm
